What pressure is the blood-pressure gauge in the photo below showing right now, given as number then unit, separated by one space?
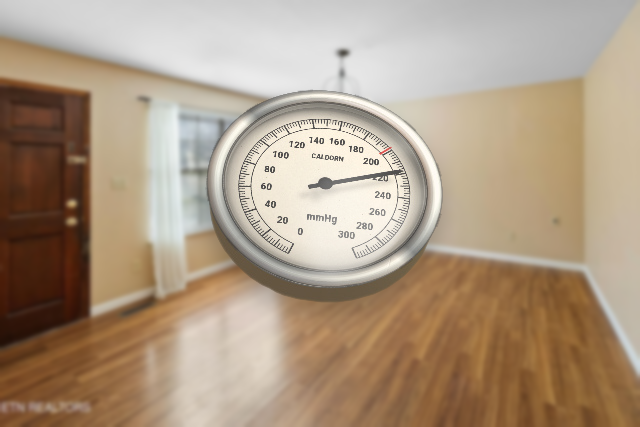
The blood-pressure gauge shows 220 mmHg
